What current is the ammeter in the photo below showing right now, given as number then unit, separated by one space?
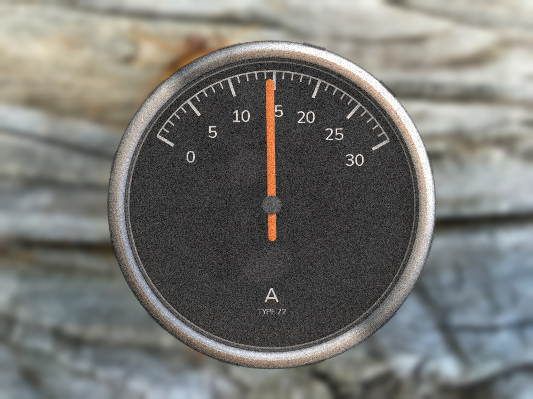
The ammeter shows 14.5 A
